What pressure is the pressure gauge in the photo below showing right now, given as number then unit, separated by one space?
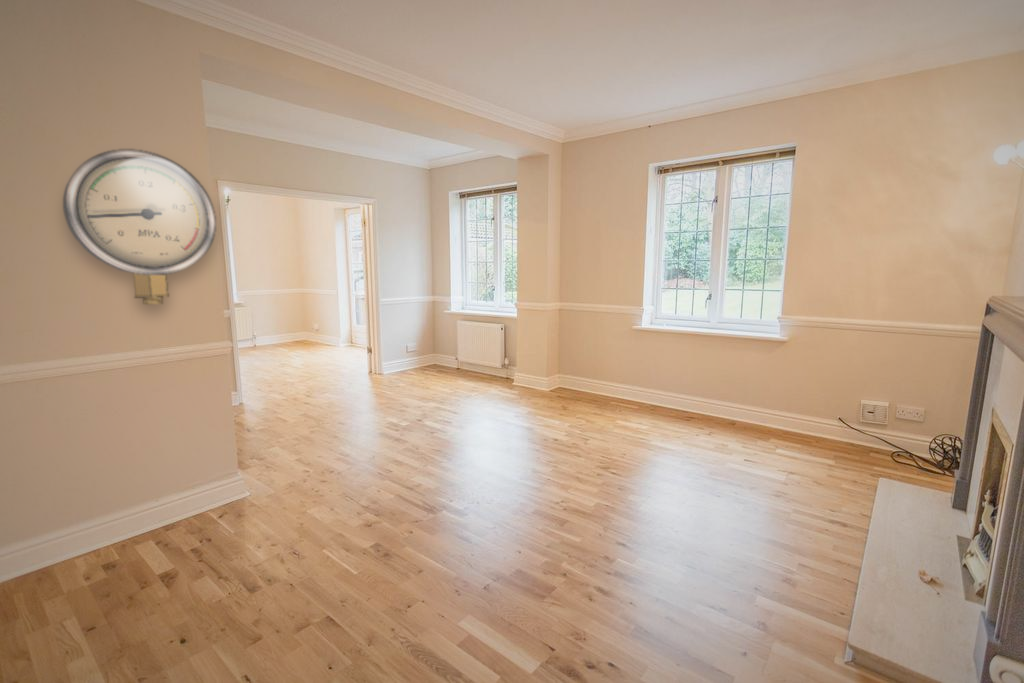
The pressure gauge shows 0.05 MPa
